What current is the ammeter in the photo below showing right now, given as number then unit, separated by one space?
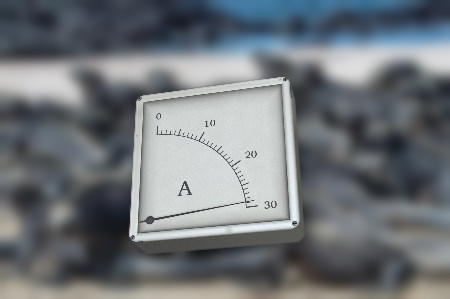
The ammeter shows 29 A
